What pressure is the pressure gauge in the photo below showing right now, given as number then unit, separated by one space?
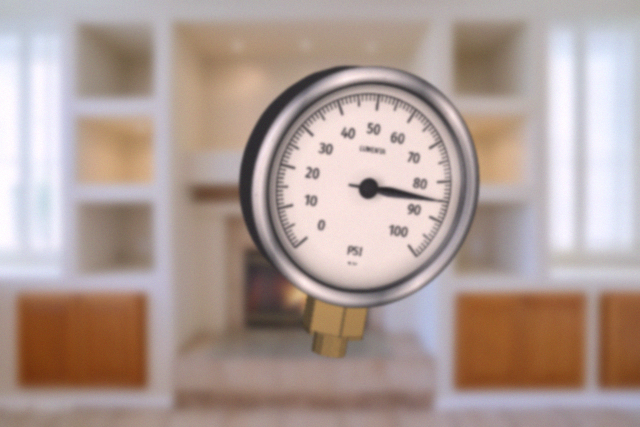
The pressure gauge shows 85 psi
